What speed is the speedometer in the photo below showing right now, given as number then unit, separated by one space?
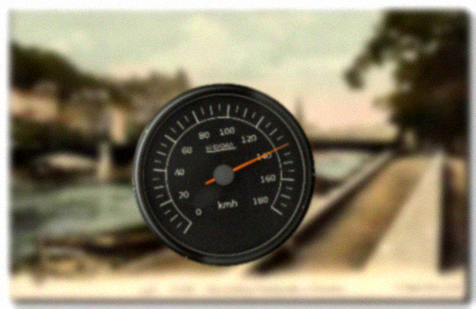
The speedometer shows 140 km/h
